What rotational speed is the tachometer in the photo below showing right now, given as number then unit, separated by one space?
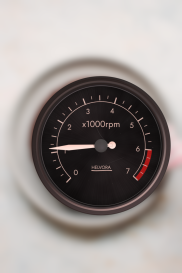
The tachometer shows 1125 rpm
